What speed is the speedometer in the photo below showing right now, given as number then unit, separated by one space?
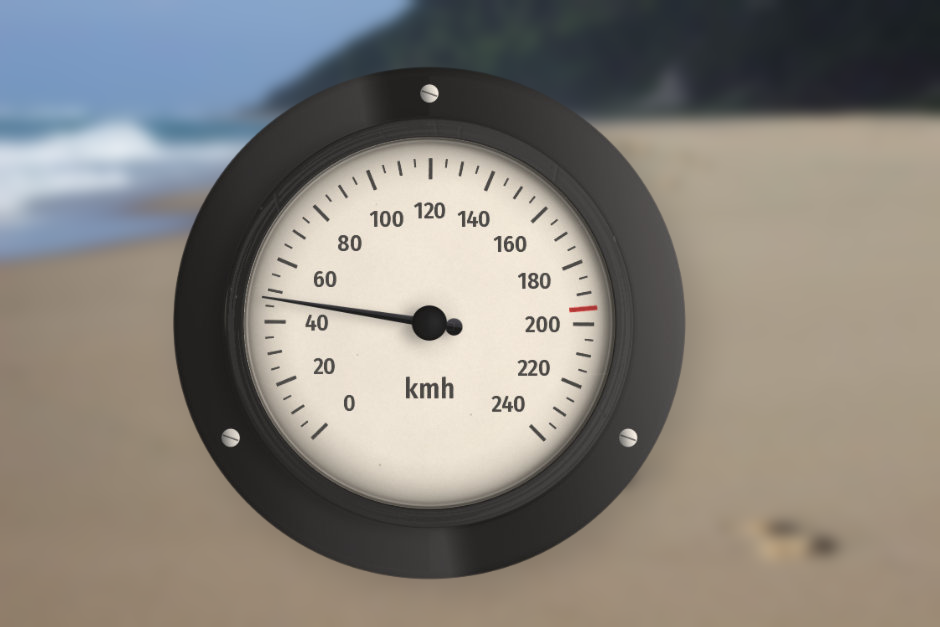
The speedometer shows 47.5 km/h
